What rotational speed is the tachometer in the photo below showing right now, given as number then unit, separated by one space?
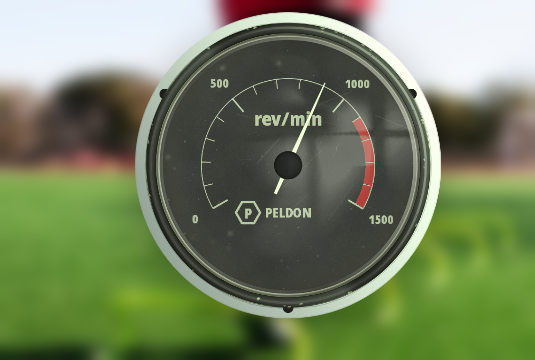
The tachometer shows 900 rpm
